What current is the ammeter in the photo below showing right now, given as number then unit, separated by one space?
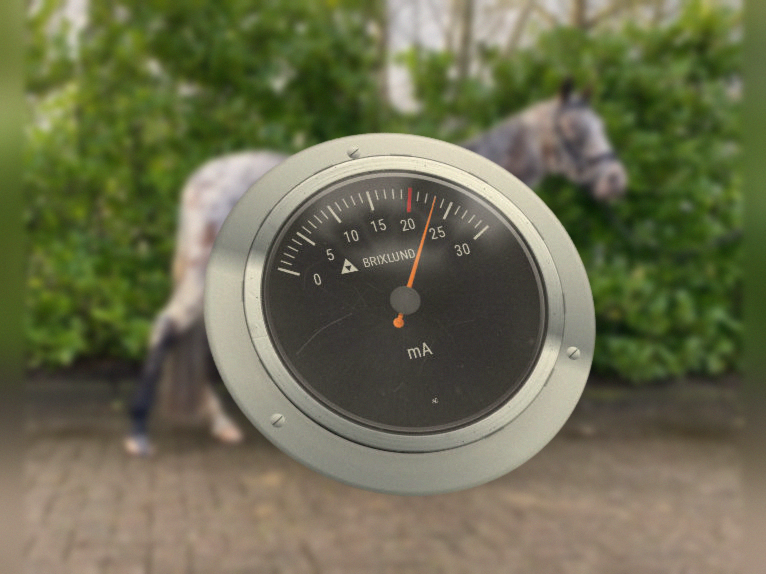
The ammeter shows 23 mA
